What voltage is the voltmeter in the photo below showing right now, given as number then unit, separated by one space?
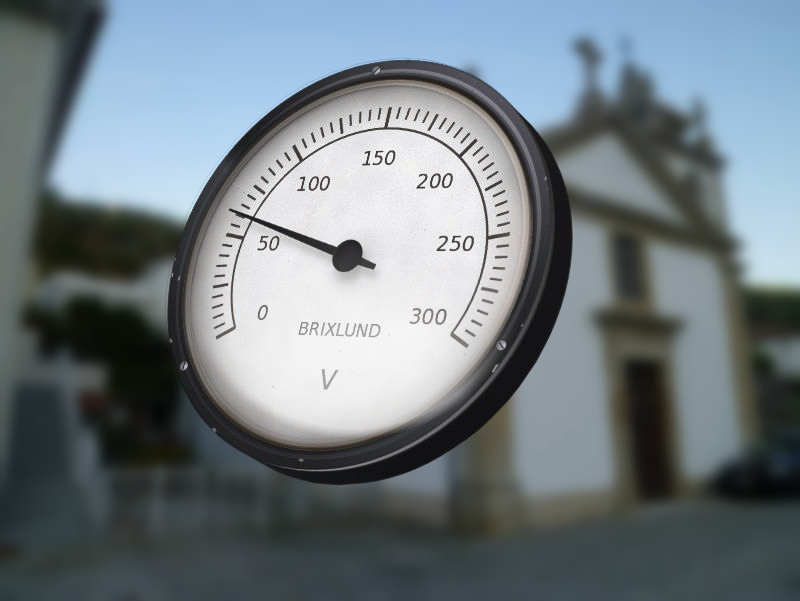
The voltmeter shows 60 V
